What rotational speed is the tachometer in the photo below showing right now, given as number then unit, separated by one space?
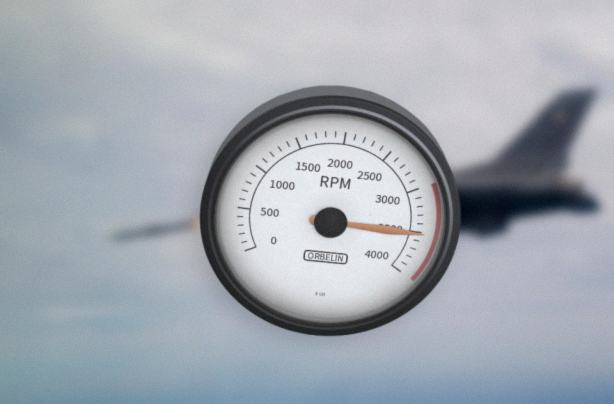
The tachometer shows 3500 rpm
